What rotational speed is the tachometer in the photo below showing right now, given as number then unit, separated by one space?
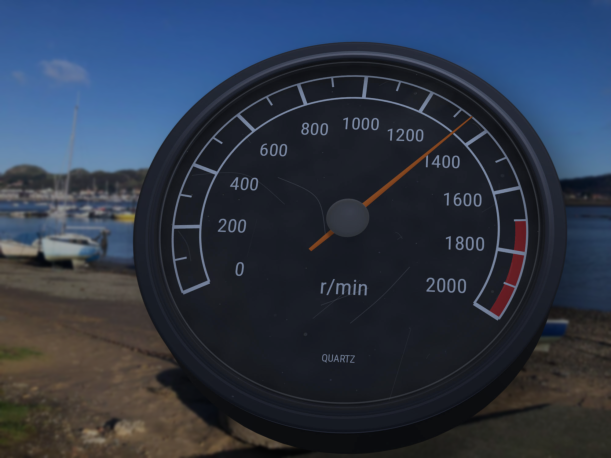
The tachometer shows 1350 rpm
